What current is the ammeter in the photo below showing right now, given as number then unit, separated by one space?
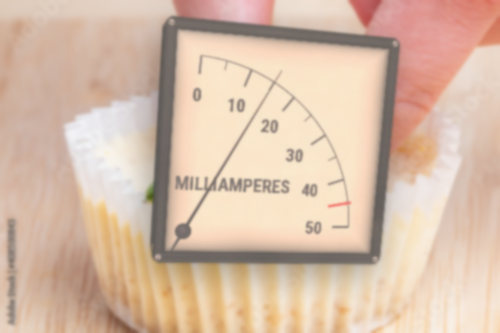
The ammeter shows 15 mA
